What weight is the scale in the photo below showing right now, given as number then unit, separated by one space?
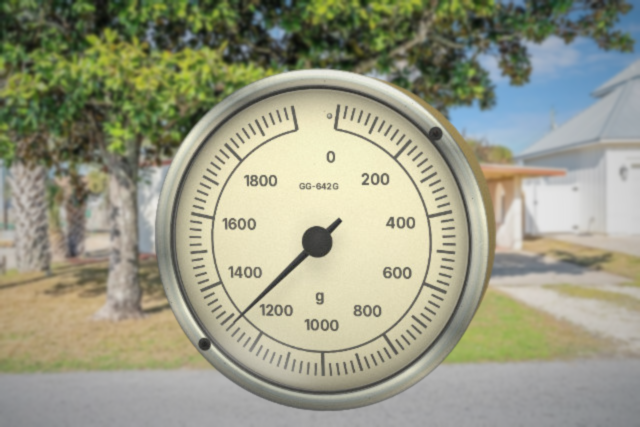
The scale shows 1280 g
